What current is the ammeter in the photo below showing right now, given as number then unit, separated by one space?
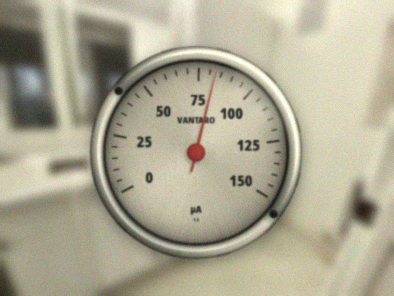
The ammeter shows 82.5 µA
